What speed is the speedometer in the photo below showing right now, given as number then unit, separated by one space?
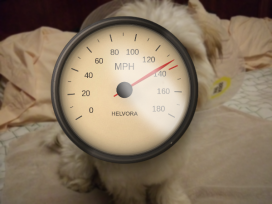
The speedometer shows 135 mph
